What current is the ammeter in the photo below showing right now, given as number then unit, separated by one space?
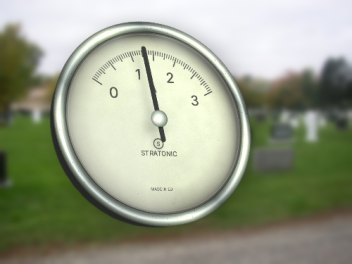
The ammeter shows 1.25 A
